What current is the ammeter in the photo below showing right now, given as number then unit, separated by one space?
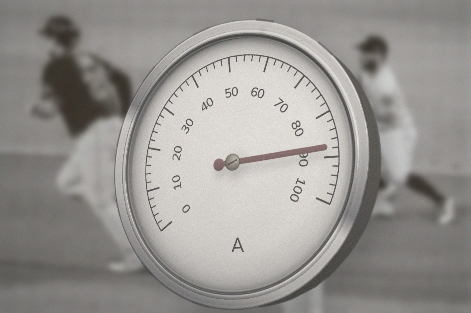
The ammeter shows 88 A
